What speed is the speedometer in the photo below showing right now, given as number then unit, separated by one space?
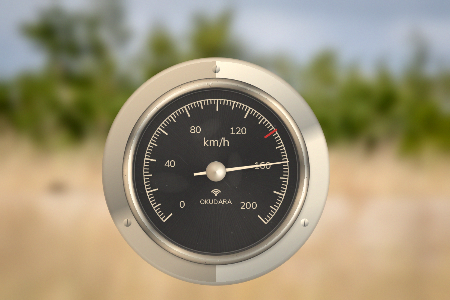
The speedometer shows 160 km/h
